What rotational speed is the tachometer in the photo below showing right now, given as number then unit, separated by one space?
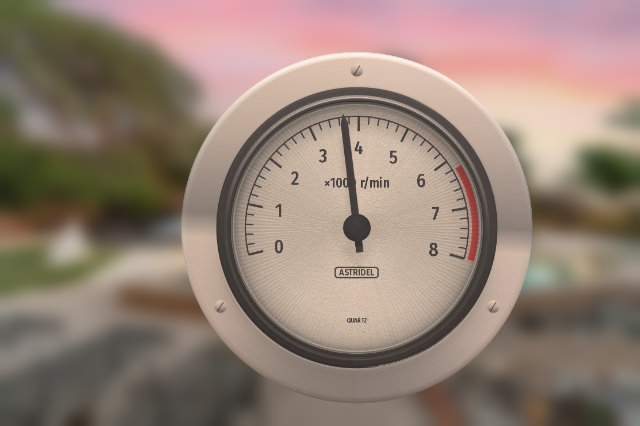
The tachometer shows 3700 rpm
